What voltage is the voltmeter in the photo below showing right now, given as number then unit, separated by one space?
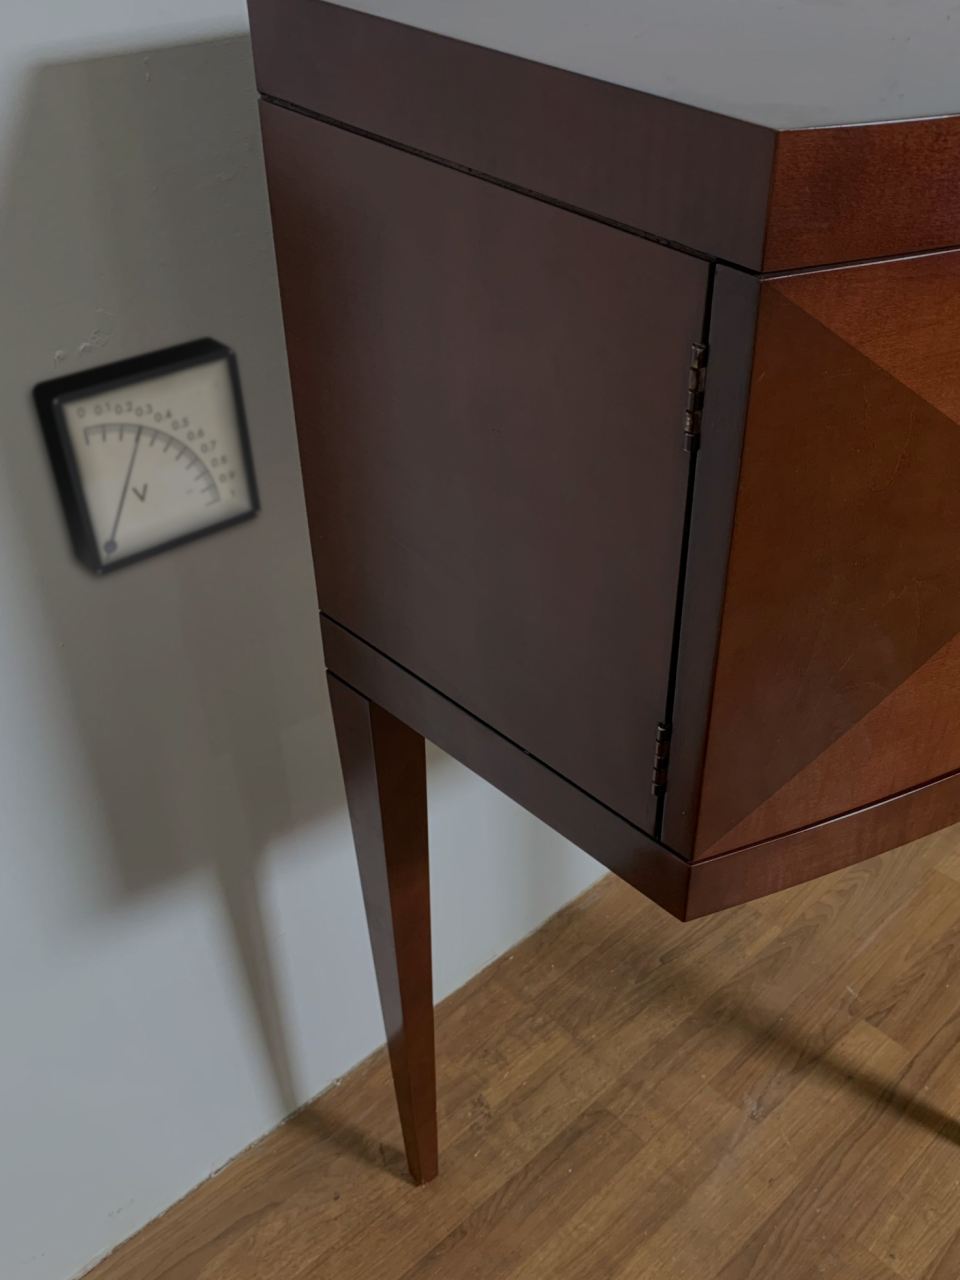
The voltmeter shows 0.3 V
